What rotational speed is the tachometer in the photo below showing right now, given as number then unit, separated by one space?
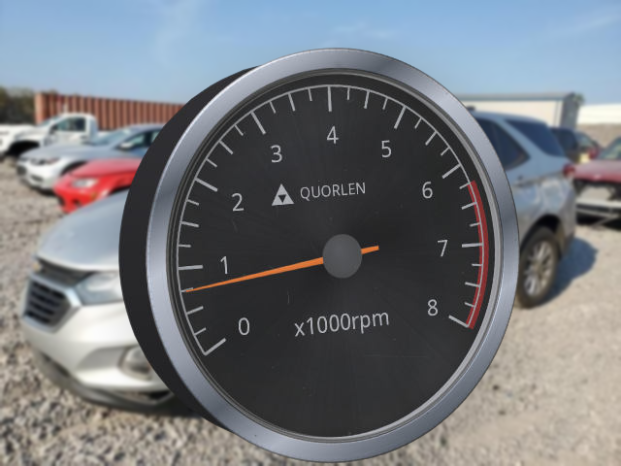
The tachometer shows 750 rpm
